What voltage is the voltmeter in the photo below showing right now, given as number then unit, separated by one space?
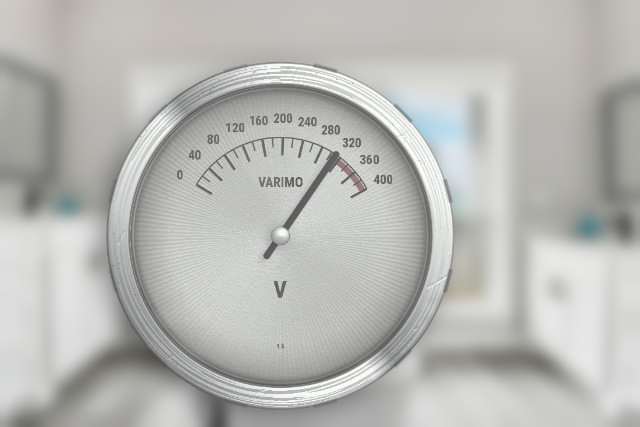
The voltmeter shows 310 V
